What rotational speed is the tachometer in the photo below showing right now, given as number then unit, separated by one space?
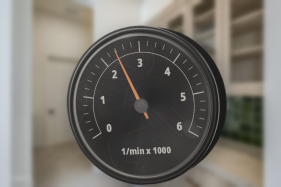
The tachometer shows 2400 rpm
